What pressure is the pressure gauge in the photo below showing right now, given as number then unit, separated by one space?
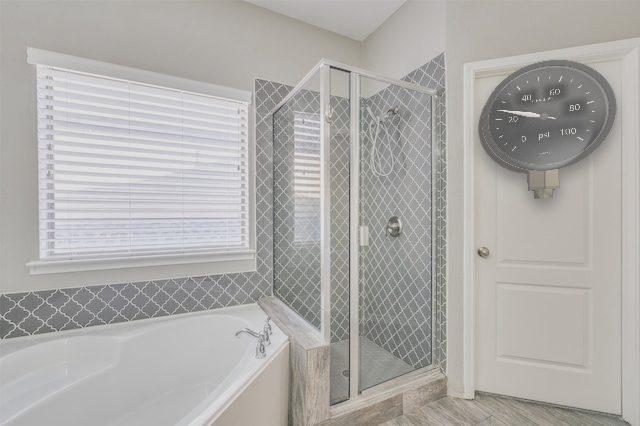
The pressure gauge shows 25 psi
